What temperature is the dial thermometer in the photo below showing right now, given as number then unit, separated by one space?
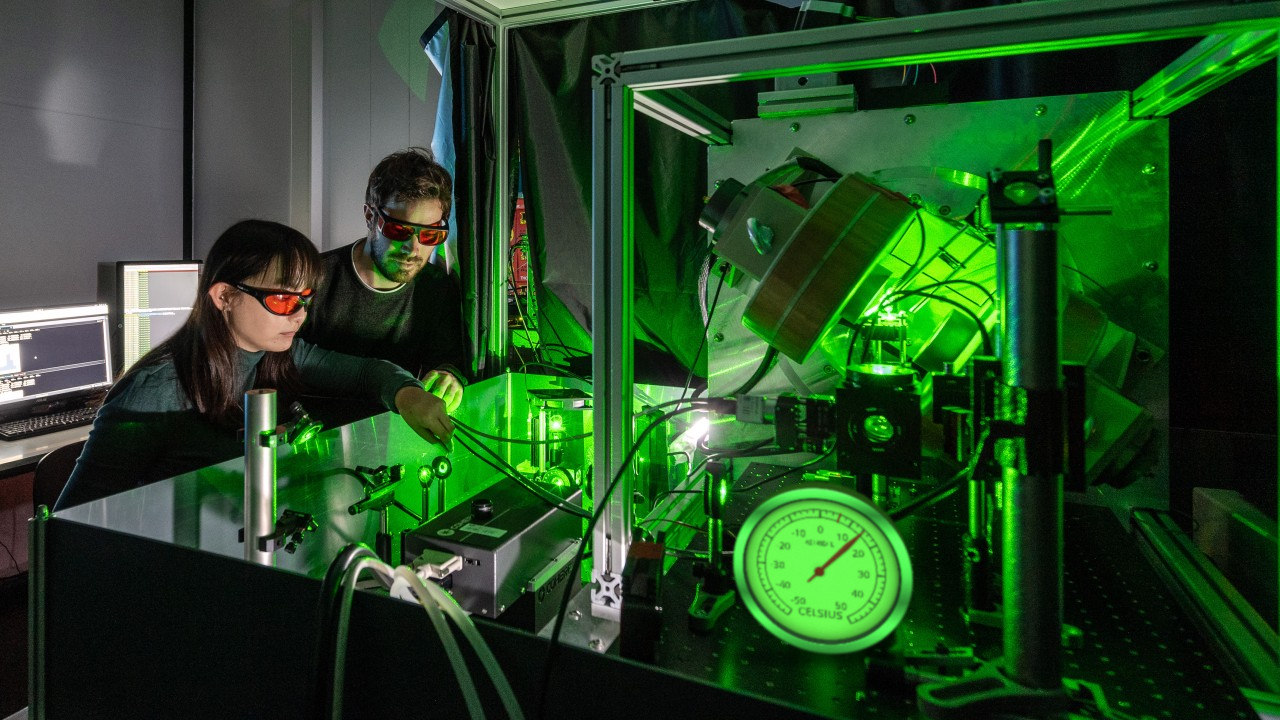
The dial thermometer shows 14 °C
